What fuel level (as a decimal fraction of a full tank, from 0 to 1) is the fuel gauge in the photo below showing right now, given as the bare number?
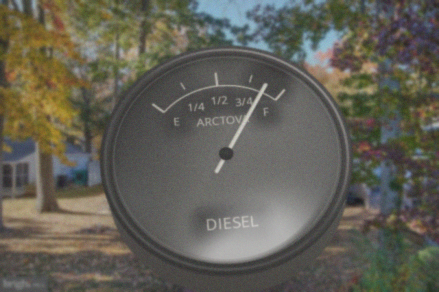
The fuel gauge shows 0.875
